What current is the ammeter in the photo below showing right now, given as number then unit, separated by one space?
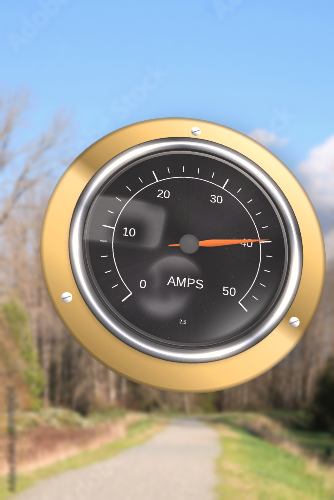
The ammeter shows 40 A
